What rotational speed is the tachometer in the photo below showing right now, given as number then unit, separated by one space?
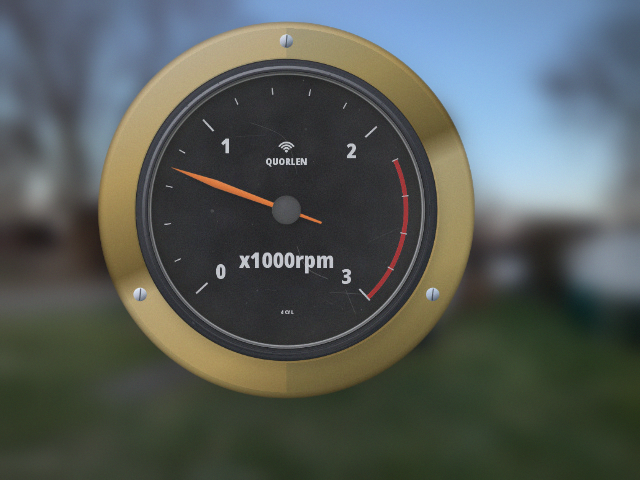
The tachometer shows 700 rpm
